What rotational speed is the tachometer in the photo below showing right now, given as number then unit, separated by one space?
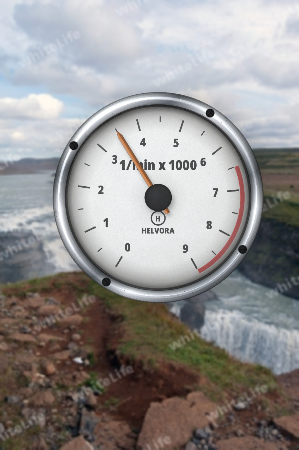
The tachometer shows 3500 rpm
